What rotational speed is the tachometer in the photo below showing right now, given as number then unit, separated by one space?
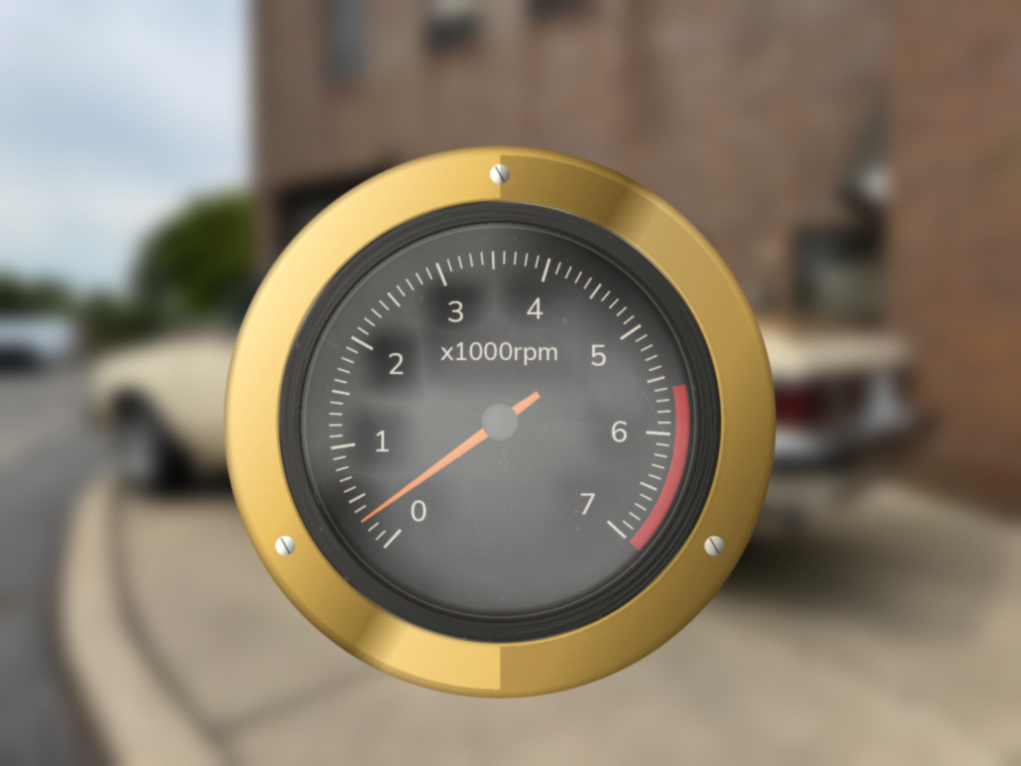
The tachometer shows 300 rpm
